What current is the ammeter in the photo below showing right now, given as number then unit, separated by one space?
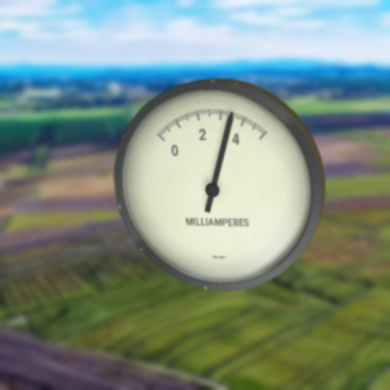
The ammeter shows 3.5 mA
